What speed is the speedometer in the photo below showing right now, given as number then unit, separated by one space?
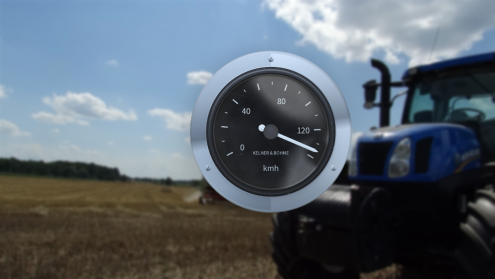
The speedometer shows 135 km/h
